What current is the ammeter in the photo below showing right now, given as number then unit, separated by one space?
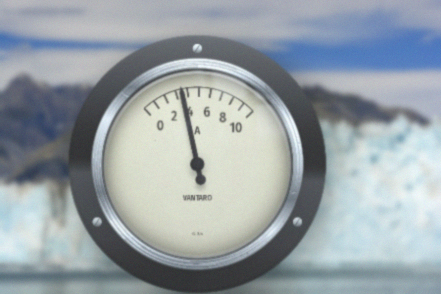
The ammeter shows 3.5 A
